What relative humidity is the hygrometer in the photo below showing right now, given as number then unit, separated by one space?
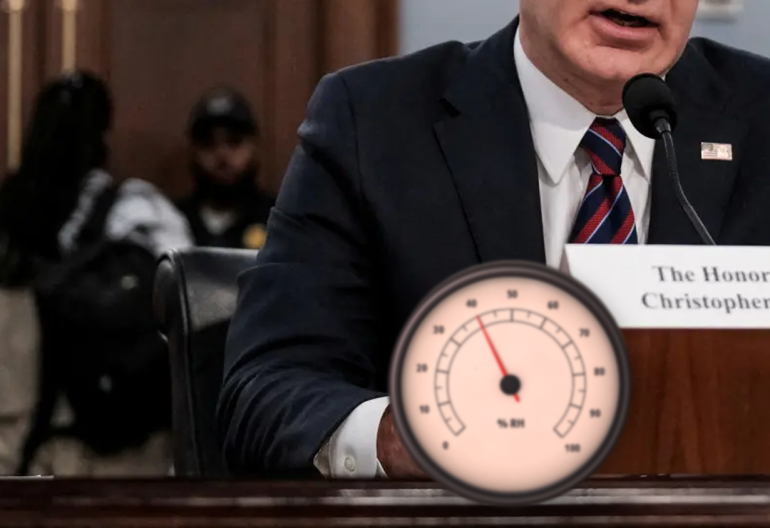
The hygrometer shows 40 %
